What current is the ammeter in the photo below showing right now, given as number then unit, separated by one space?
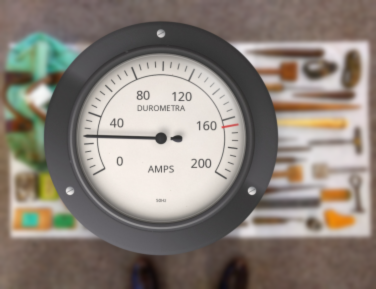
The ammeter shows 25 A
